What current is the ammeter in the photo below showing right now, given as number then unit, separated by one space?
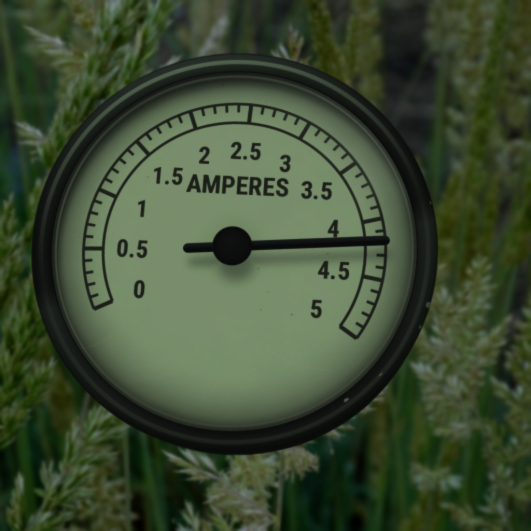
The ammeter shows 4.2 A
